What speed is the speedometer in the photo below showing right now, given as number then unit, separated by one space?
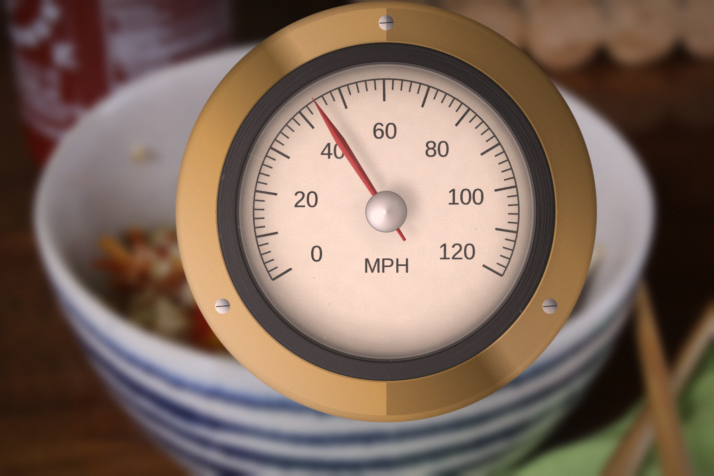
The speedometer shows 44 mph
